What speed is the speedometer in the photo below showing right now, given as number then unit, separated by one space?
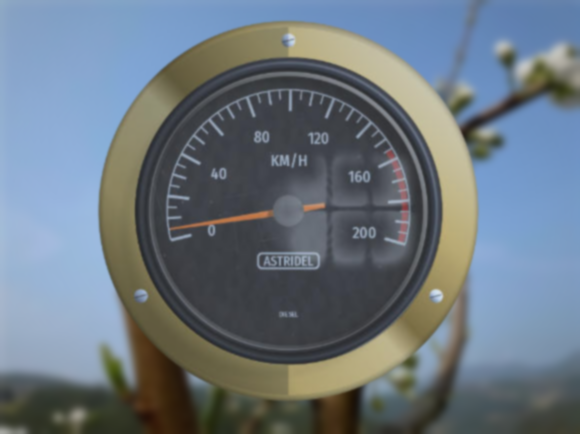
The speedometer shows 5 km/h
